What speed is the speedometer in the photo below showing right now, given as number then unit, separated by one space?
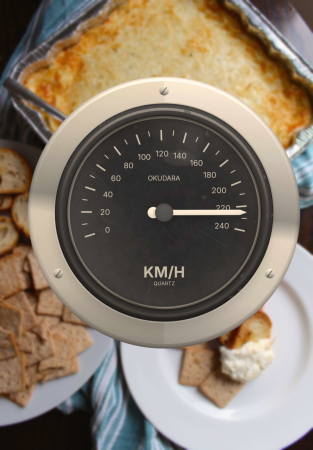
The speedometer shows 225 km/h
